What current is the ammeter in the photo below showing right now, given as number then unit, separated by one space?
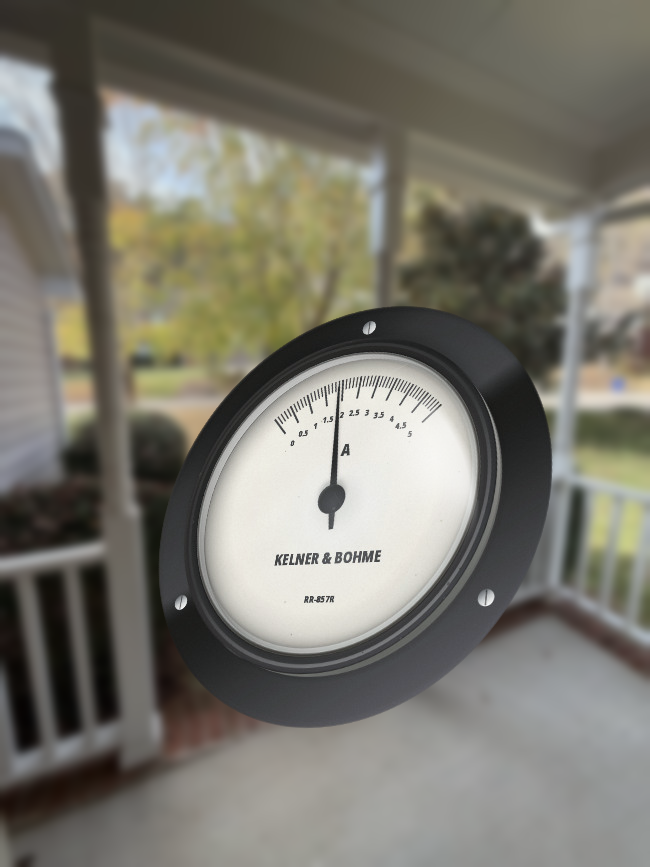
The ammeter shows 2 A
